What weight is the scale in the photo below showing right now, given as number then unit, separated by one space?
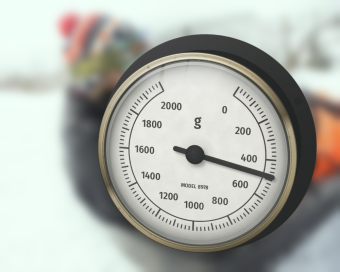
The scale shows 480 g
